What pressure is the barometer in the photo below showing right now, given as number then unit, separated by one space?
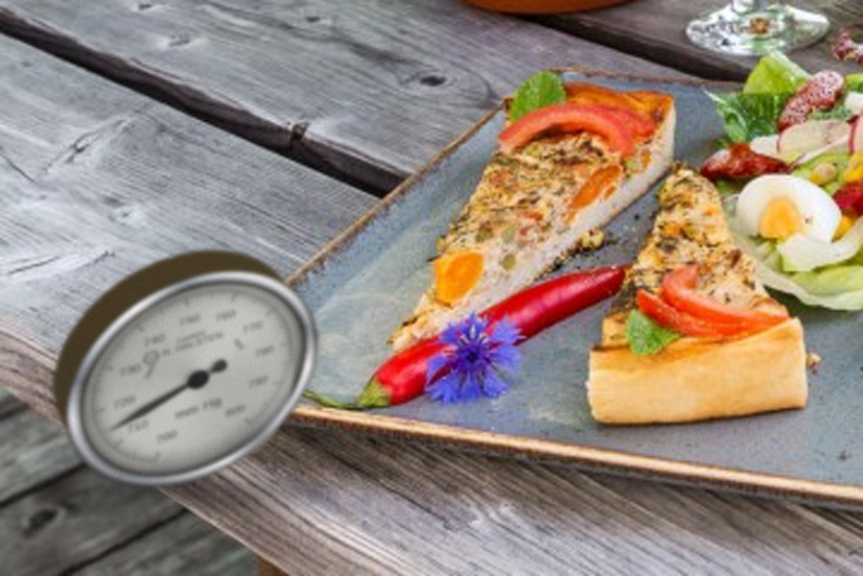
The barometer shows 715 mmHg
